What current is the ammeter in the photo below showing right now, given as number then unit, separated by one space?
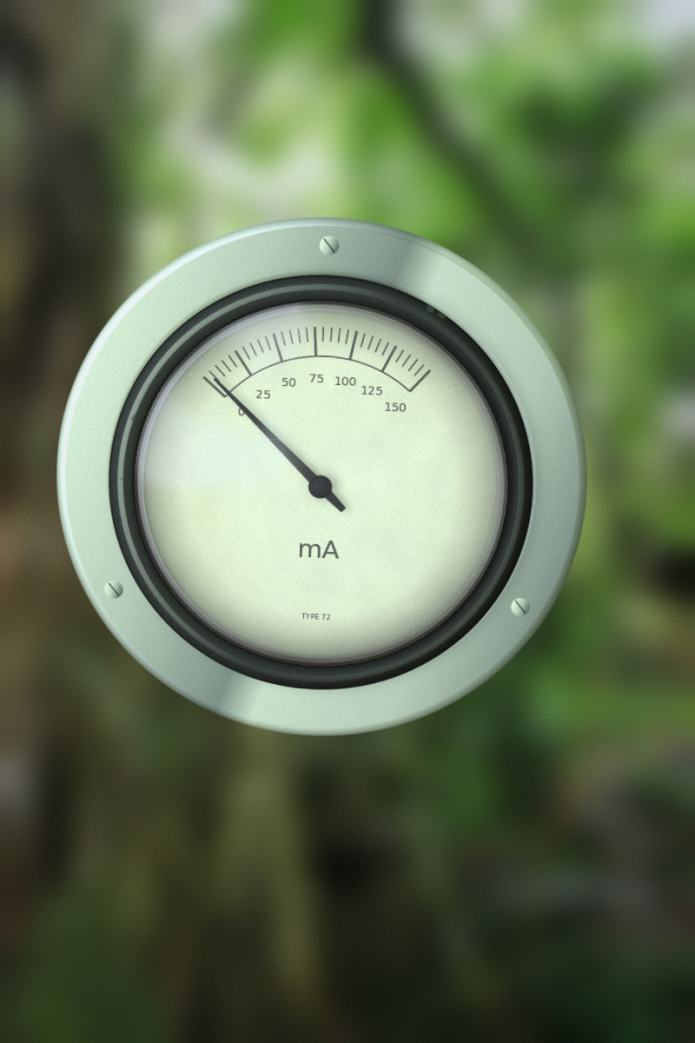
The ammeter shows 5 mA
